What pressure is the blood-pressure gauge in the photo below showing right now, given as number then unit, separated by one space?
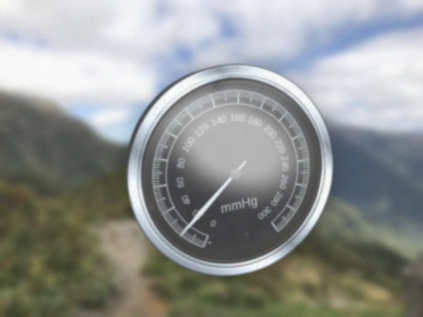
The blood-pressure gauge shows 20 mmHg
